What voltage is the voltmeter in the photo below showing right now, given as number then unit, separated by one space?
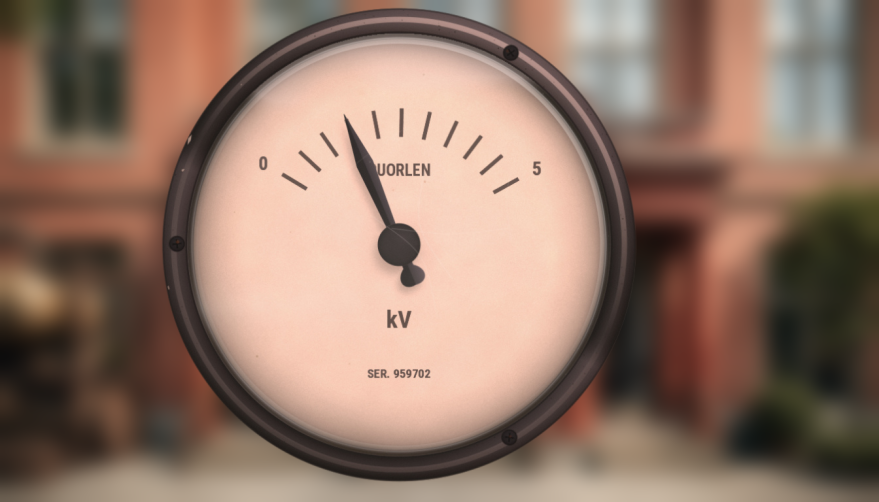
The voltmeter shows 1.5 kV
